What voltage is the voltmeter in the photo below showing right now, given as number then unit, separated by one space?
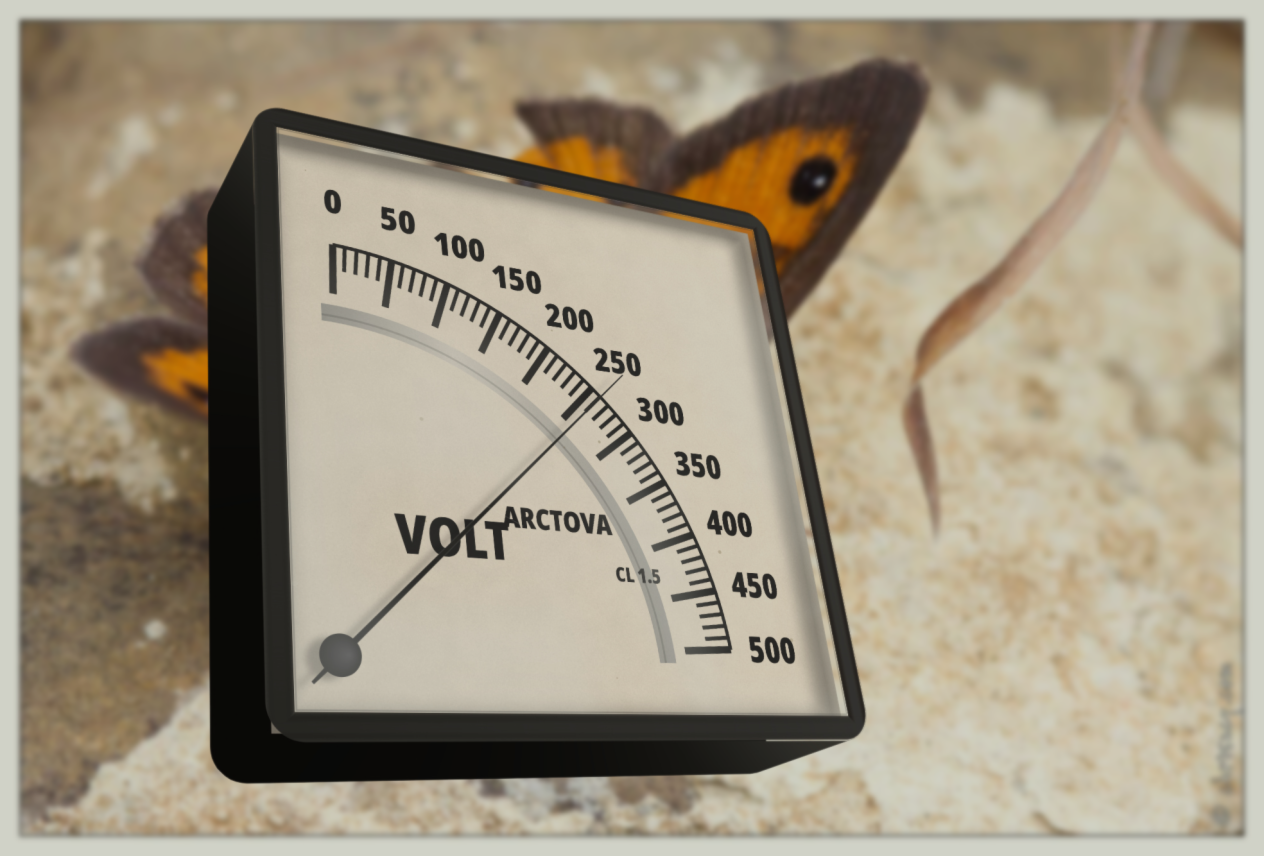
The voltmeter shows 260 V
